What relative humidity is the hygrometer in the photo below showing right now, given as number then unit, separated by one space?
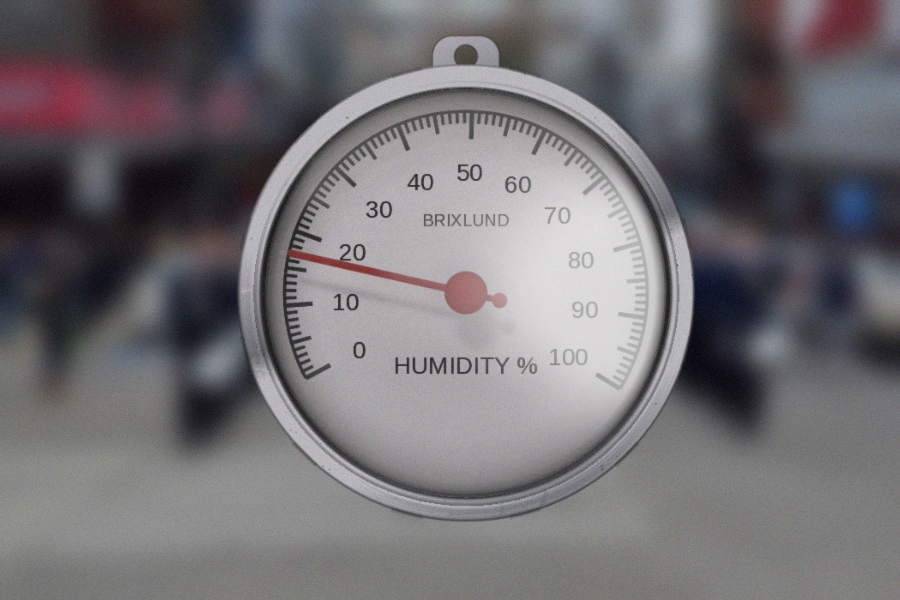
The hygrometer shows 17 %
